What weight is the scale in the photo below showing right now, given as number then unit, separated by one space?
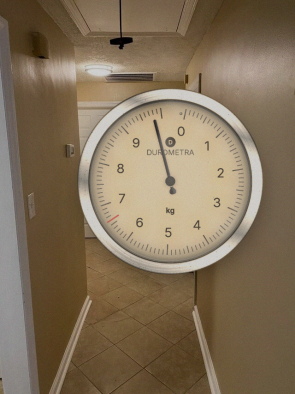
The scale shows 9.8 kg
